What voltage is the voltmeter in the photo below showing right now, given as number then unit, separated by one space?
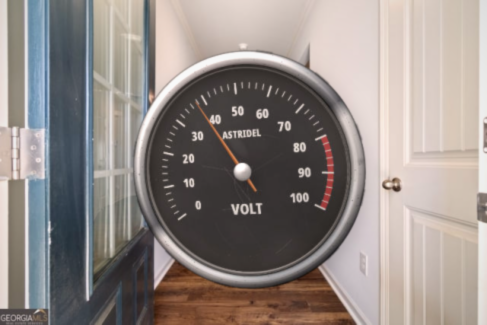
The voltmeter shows 38 V
